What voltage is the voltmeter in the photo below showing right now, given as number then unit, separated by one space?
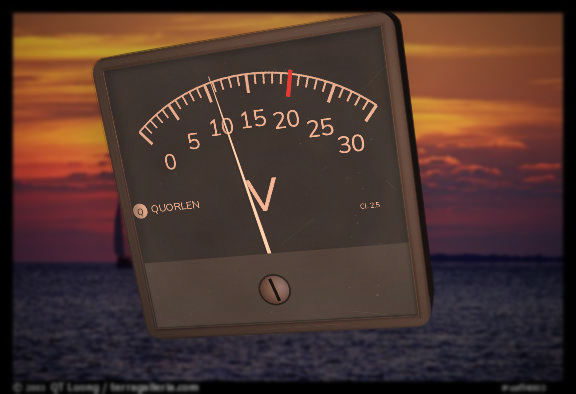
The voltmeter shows 11 V
